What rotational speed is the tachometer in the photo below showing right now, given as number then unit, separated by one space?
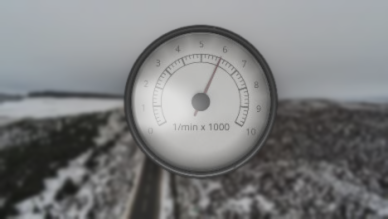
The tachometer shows 6000 rpm
